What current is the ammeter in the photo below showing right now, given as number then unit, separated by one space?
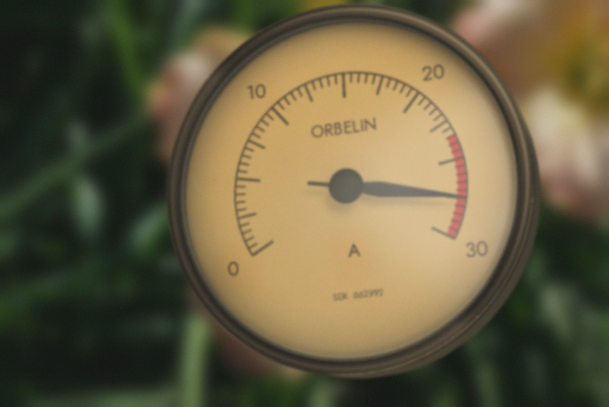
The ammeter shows 27.5 A
